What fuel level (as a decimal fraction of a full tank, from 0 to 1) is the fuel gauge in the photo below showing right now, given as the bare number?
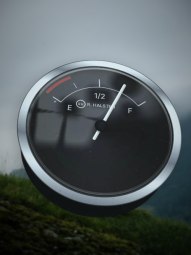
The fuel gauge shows 0.75
